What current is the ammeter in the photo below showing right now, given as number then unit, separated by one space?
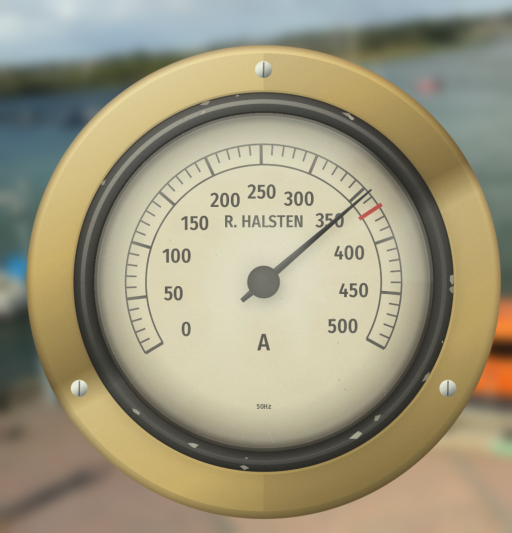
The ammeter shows 355 A
